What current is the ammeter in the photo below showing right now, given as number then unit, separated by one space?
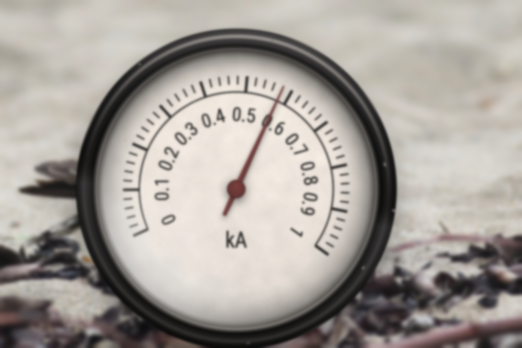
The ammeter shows 0.58 kA
